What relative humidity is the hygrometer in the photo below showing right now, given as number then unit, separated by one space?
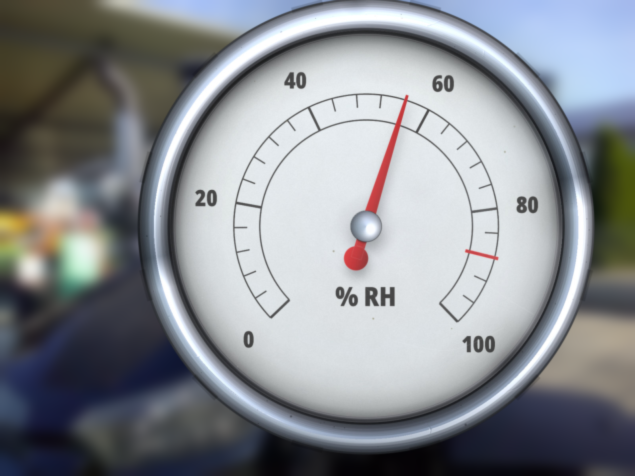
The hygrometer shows 56 %
